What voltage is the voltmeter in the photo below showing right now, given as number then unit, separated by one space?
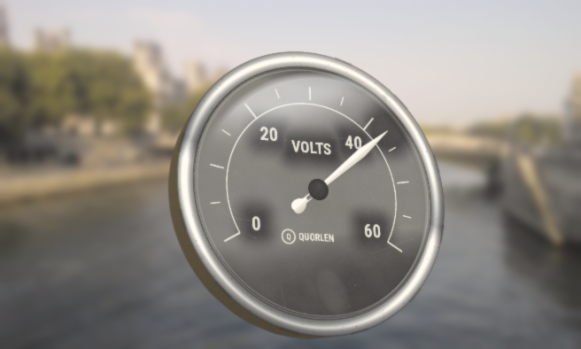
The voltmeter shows 42.5 V
